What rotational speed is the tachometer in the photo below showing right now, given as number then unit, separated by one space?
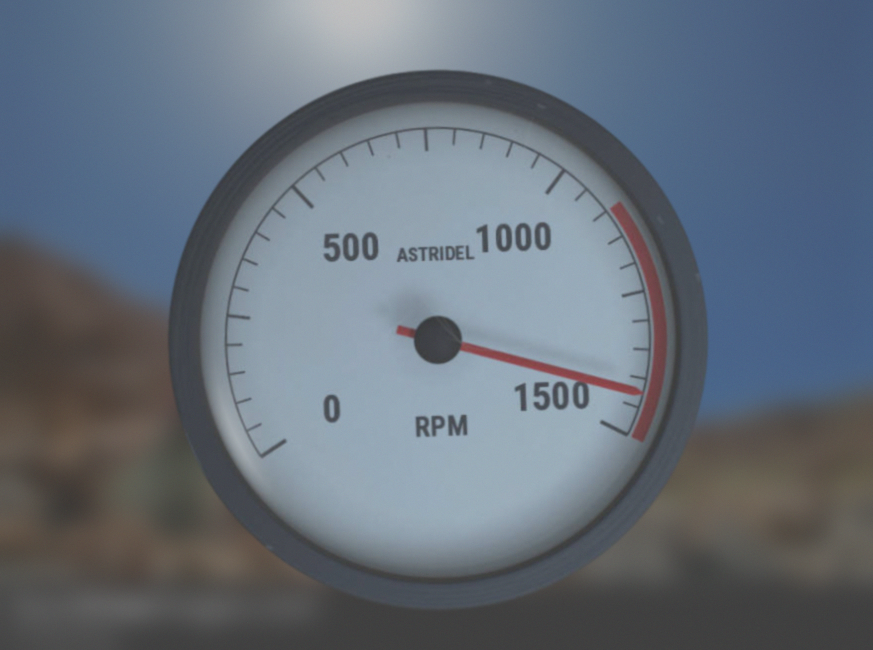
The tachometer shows 1425 rpm
